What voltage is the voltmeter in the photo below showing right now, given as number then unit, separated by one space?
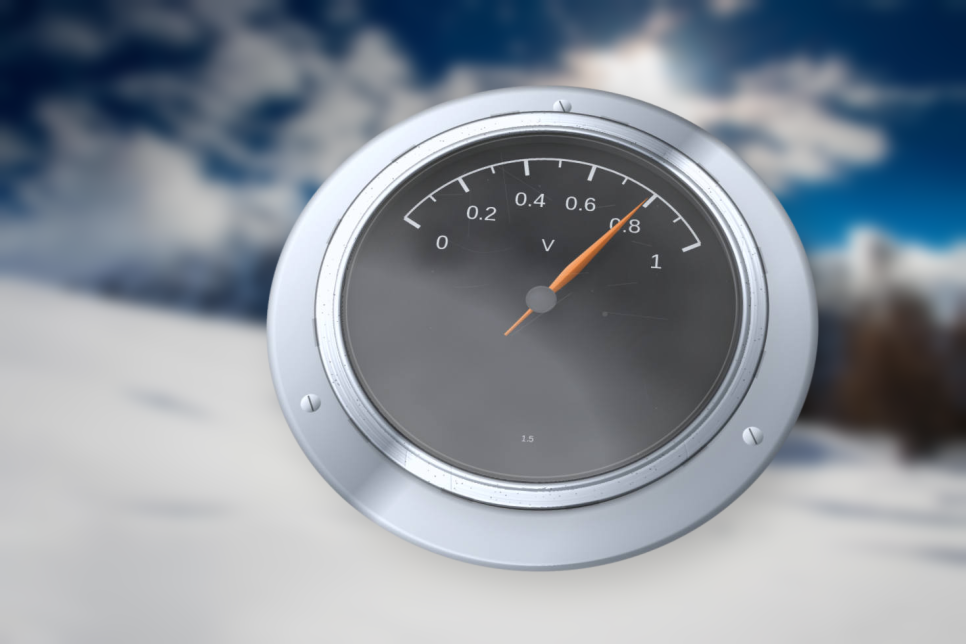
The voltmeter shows 0.8 V
